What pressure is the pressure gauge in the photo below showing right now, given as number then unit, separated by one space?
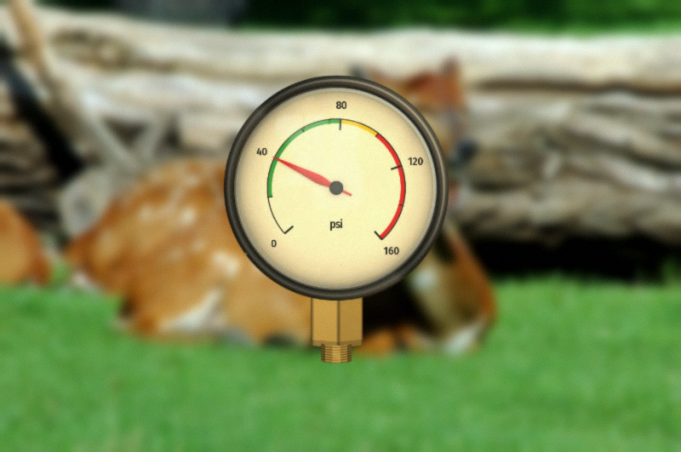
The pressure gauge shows 40 psi
